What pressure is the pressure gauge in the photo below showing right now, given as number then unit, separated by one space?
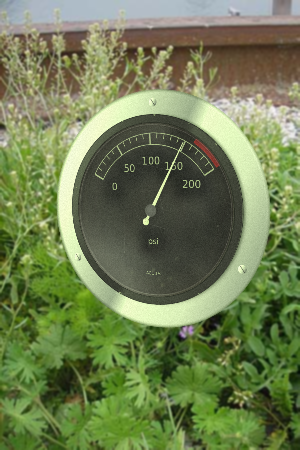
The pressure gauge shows 150 psi
